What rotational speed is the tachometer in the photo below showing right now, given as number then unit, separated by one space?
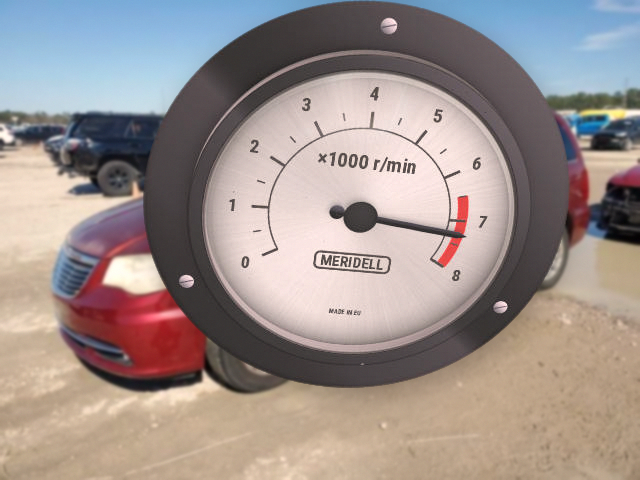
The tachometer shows 7250 rpm
